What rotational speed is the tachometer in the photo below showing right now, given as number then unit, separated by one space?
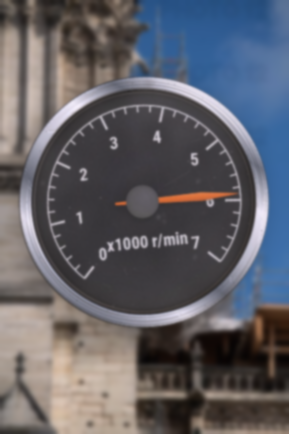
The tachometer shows 5900 rpm
